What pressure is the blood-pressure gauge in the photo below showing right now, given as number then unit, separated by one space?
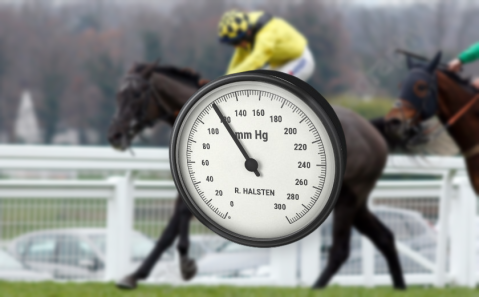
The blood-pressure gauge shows 120 mmHg
